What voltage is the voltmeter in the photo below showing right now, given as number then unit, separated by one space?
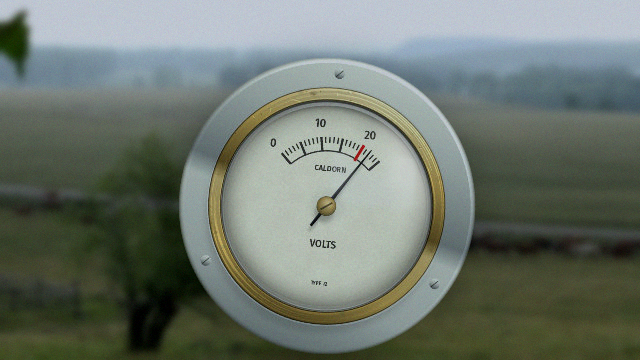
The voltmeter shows 22 V
